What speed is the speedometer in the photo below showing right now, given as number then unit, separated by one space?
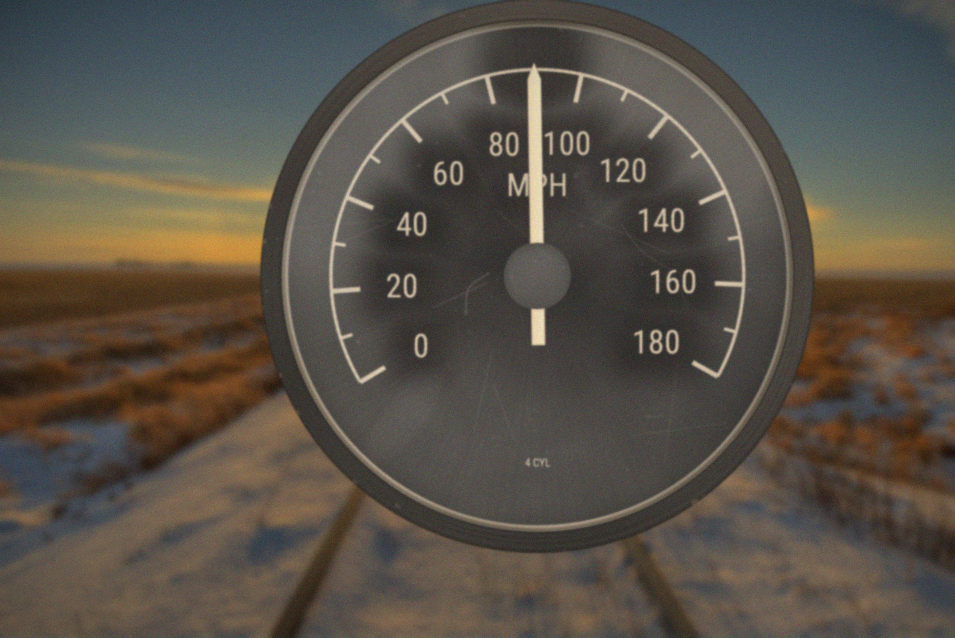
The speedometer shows 90 mph
